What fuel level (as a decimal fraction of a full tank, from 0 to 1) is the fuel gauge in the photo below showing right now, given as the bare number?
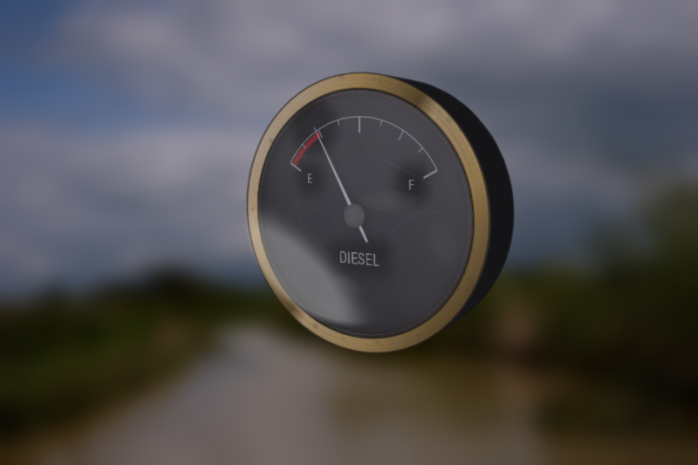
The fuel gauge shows 0.25
